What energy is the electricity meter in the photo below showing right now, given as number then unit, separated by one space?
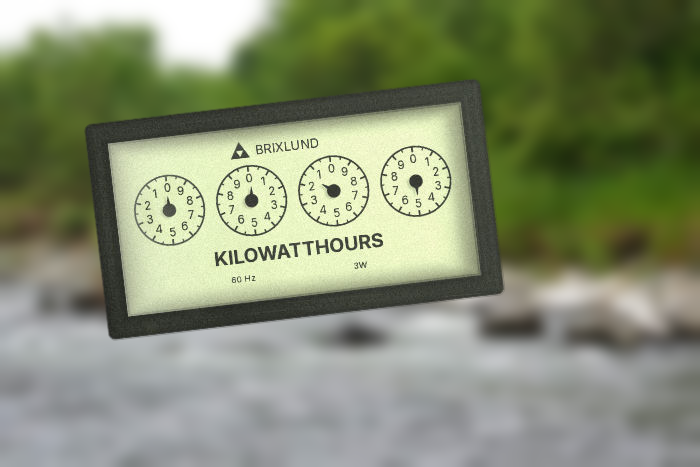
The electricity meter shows 15 kWh
